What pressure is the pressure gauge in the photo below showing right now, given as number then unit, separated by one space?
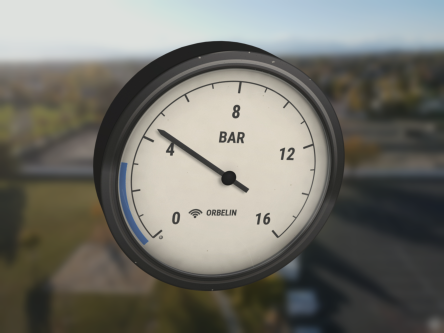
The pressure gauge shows 4.5 bar
